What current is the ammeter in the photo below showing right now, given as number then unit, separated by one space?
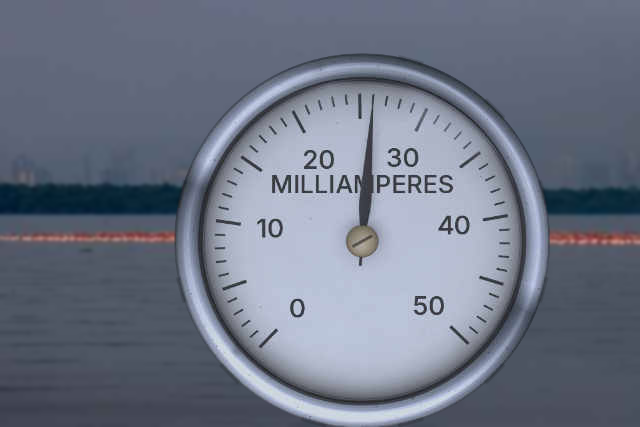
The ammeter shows 26 mA
